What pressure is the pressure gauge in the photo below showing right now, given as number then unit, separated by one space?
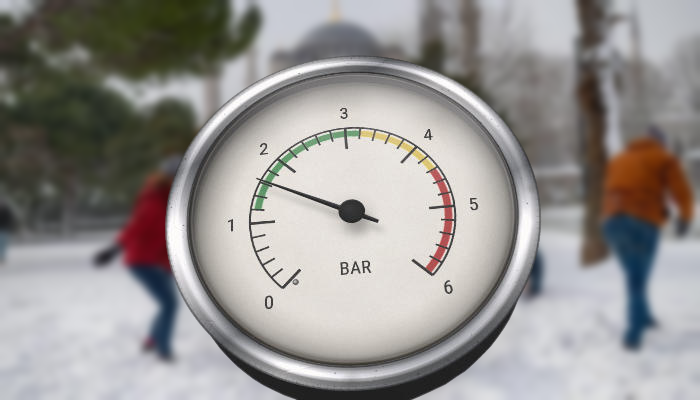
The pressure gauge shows 1.6 bar
